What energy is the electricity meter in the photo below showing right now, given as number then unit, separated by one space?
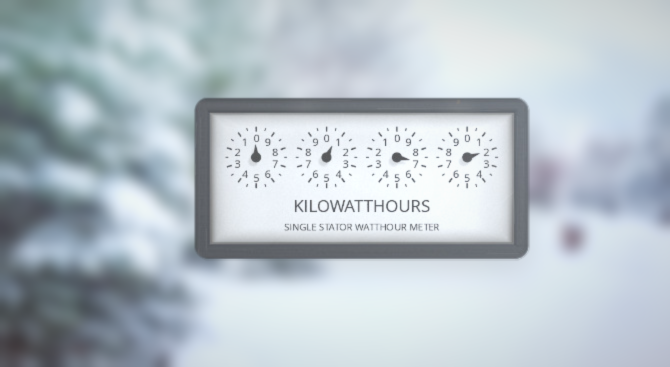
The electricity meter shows 72 kWh
